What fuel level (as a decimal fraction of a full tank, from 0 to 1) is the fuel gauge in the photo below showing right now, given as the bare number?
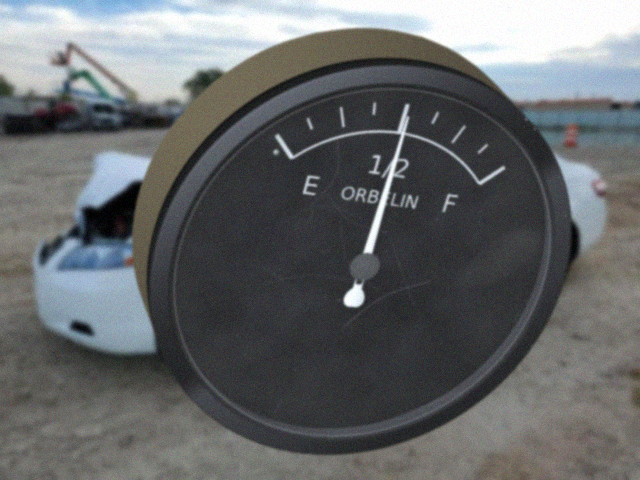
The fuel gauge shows 0.5
